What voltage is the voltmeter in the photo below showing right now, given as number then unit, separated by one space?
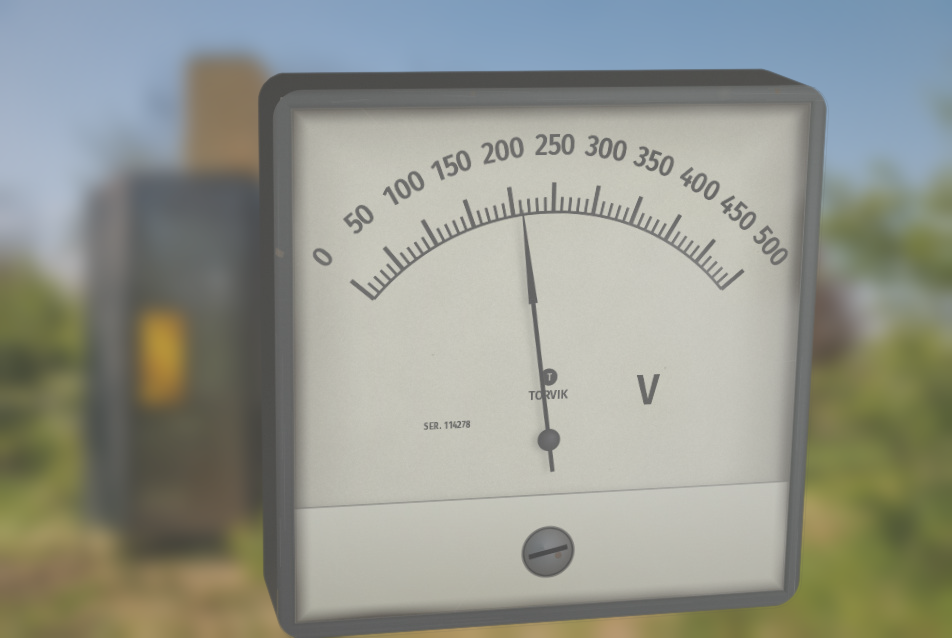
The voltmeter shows 210 V
